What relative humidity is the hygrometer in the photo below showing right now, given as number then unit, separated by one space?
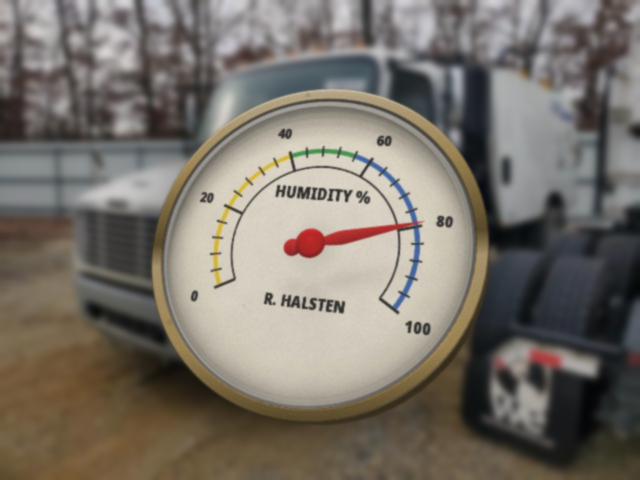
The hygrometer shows 80 %
